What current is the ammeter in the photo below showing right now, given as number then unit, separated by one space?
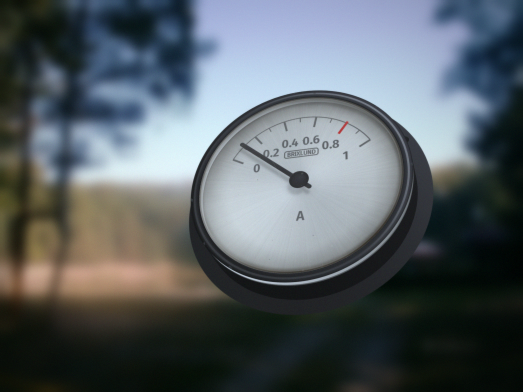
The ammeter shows 0.1 A
